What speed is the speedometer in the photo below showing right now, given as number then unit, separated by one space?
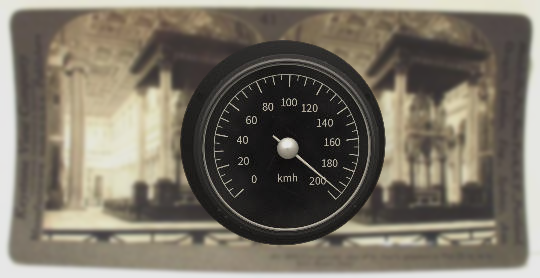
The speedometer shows 195 km/h
